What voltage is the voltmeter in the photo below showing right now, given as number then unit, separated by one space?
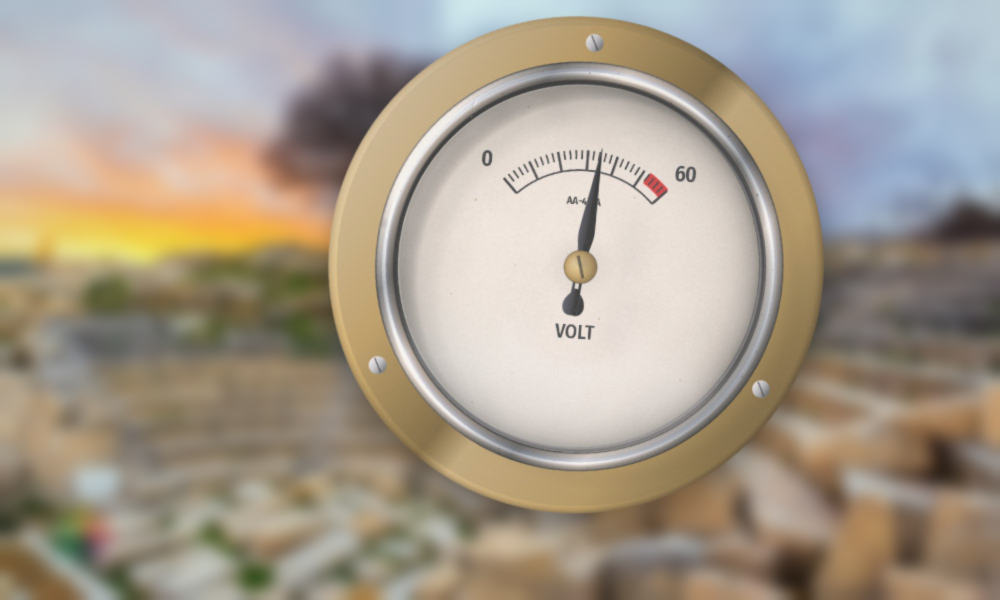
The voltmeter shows 34 V
